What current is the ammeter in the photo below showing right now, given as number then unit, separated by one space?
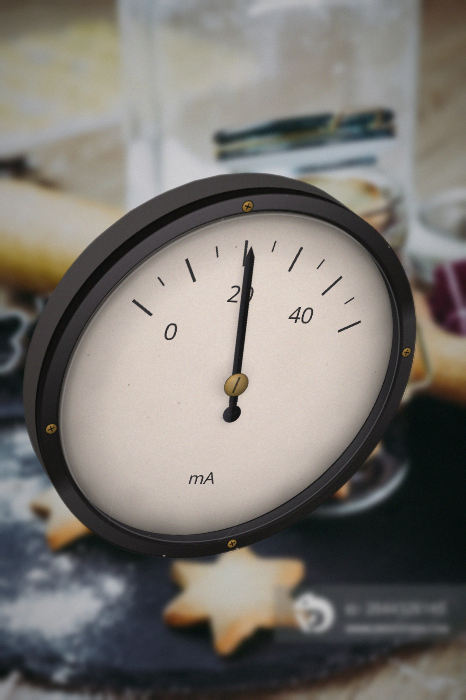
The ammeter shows 20 mA
